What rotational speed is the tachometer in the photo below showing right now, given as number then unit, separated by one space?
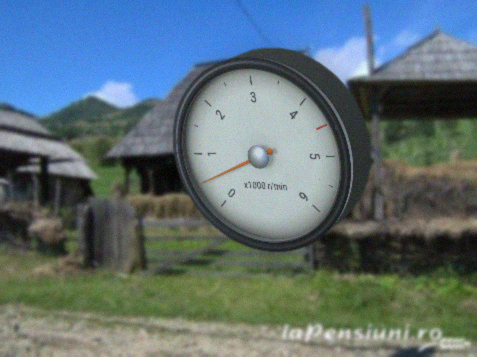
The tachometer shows 500 rpm
